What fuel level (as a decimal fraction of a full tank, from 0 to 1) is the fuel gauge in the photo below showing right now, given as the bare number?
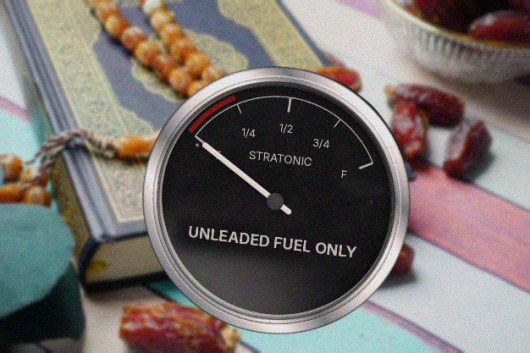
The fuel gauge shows 0
